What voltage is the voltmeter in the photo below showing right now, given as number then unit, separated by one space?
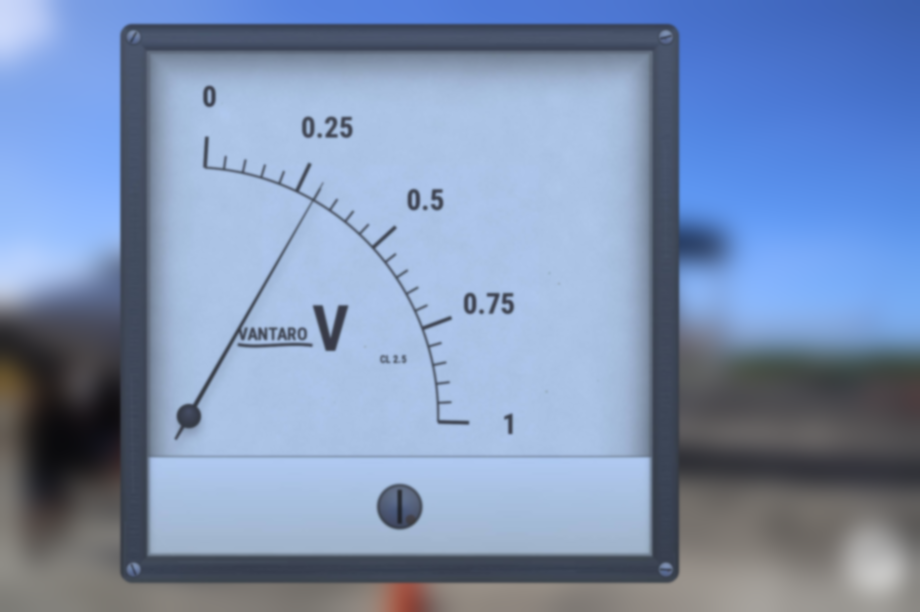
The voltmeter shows 0.3 V
